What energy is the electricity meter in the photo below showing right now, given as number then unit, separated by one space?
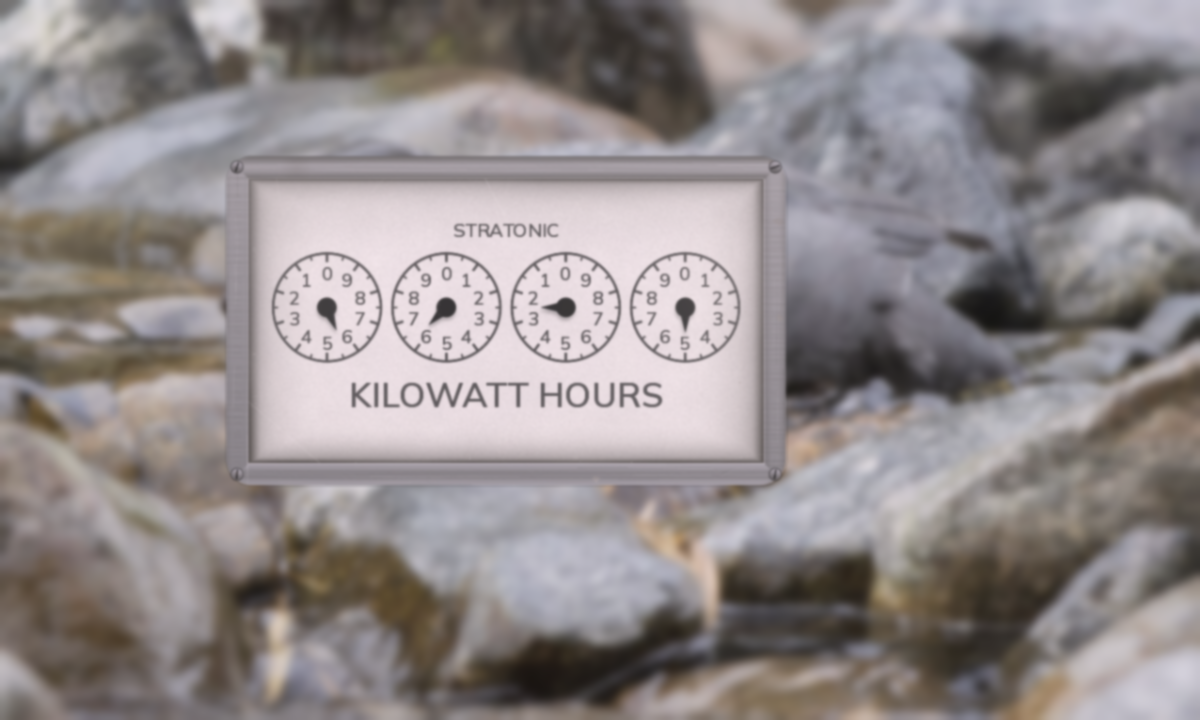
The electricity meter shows 5625 kWh
